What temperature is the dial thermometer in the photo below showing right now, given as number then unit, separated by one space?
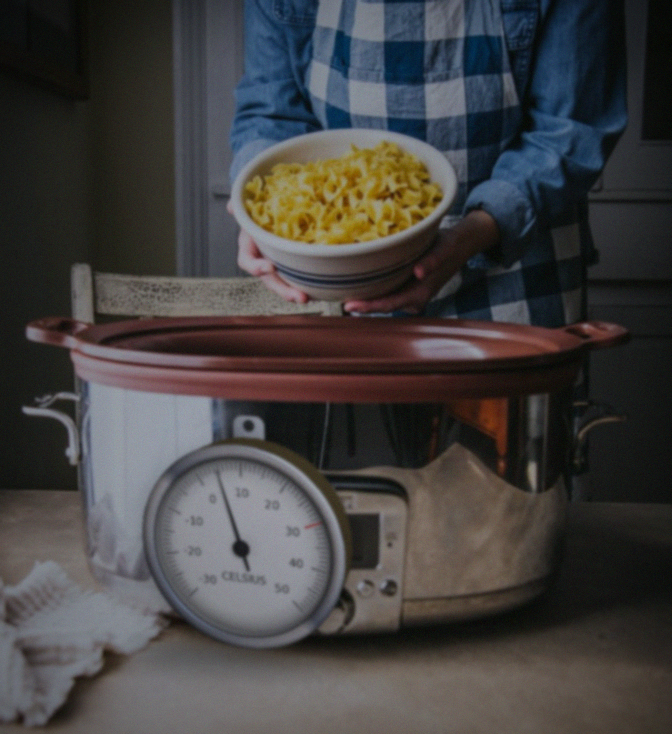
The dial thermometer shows 5 °C
